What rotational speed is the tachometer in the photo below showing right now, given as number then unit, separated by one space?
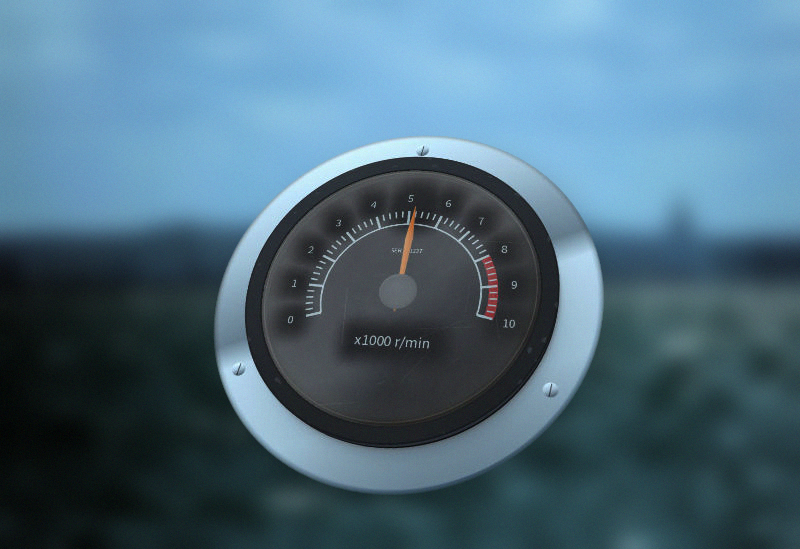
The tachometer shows 5200 rpm
